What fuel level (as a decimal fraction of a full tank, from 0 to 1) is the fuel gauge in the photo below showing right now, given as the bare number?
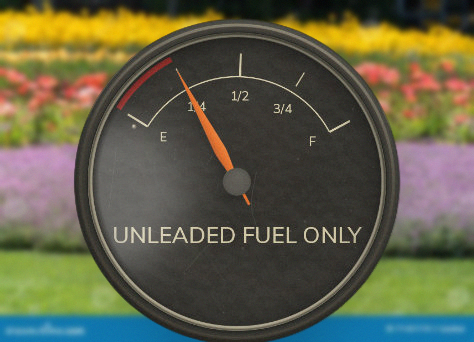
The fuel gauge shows 0.25
